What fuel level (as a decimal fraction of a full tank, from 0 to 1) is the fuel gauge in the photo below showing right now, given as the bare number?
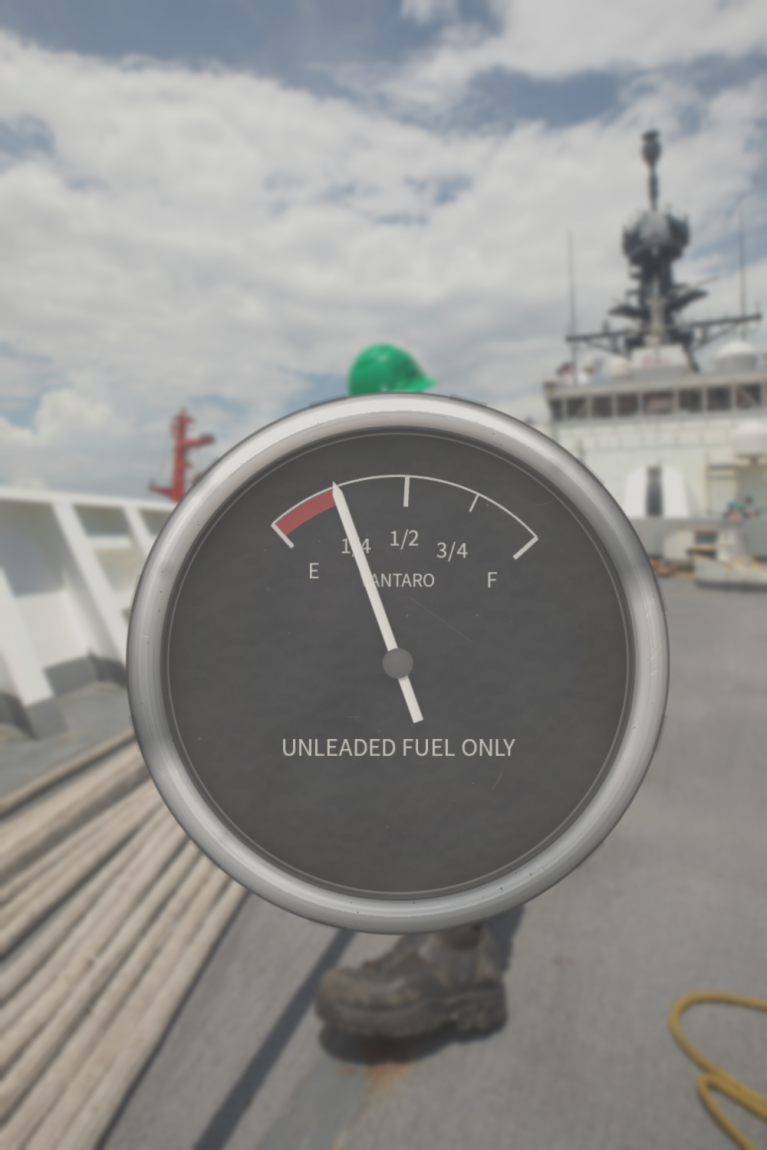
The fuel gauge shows 0.25
